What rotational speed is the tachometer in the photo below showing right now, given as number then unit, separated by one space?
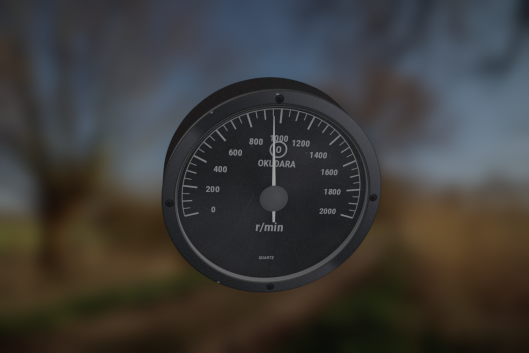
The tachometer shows 950 rpm
